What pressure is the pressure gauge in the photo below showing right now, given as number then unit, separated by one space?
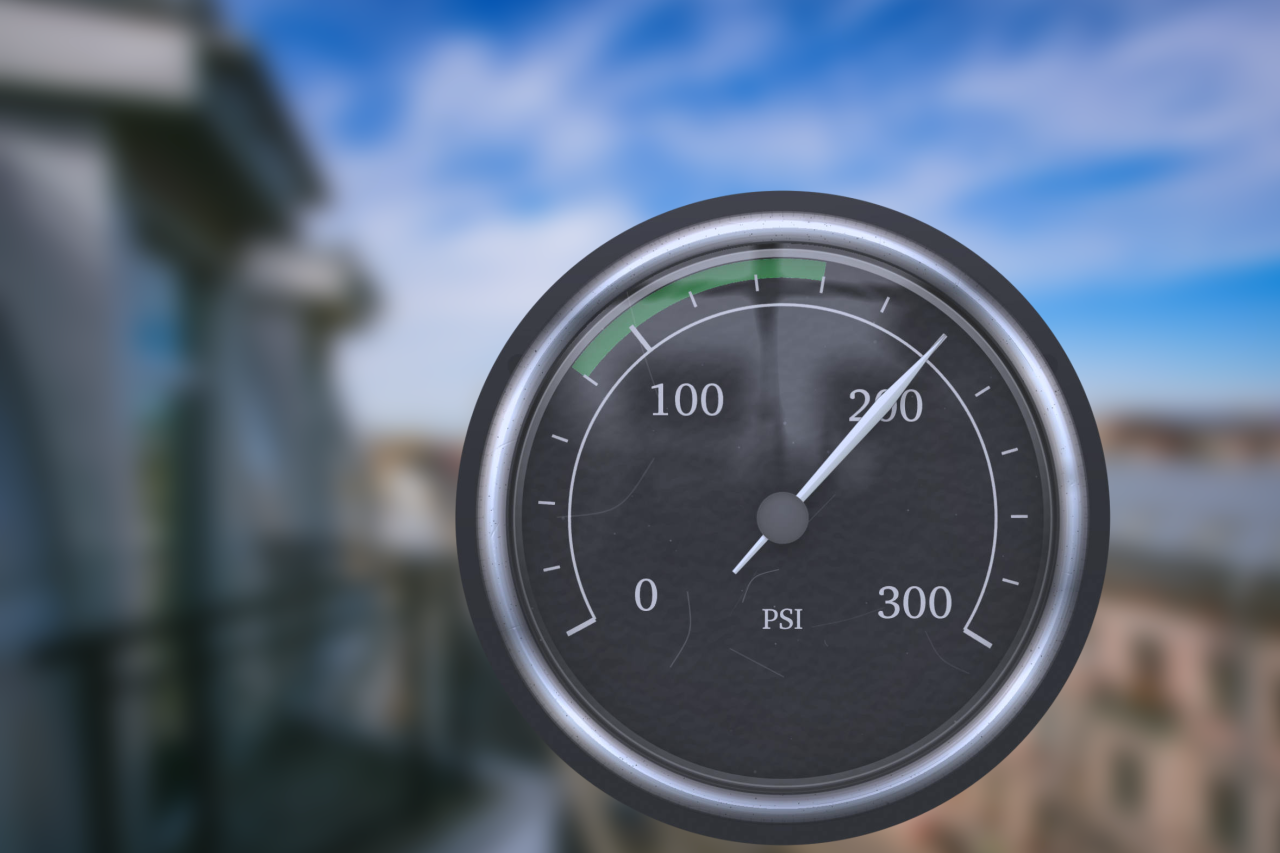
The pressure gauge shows 200 psi
